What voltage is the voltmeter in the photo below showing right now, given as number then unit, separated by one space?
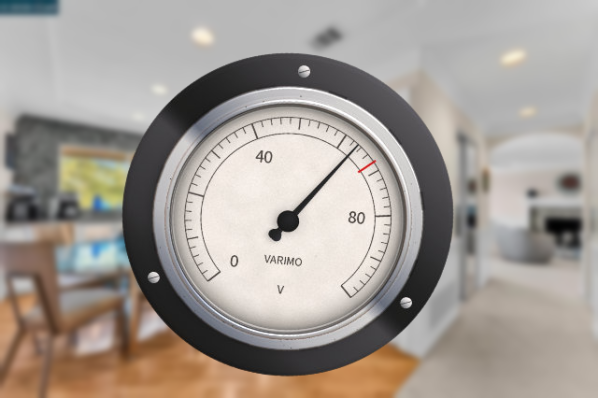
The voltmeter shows 63 V
